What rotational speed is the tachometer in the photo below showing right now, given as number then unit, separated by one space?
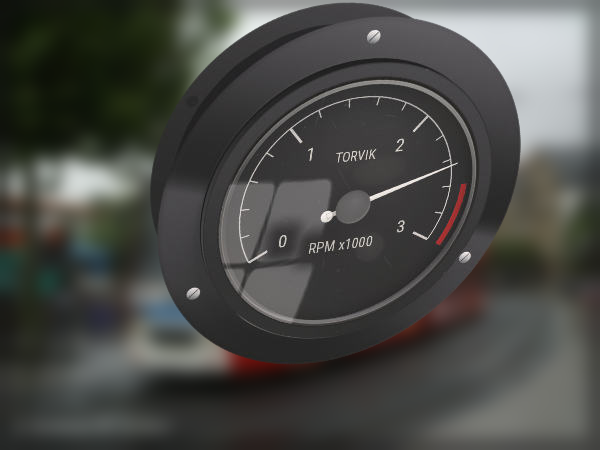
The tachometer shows 2400 rpm
